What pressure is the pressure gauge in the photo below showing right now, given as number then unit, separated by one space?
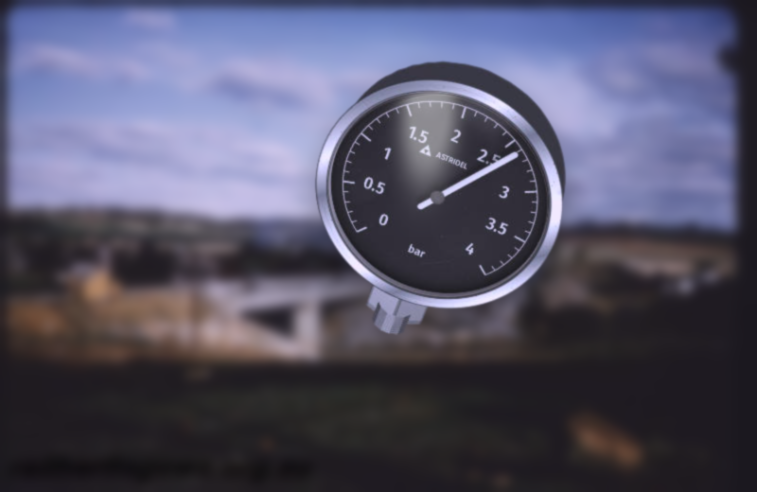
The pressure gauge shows 2.6 bar
